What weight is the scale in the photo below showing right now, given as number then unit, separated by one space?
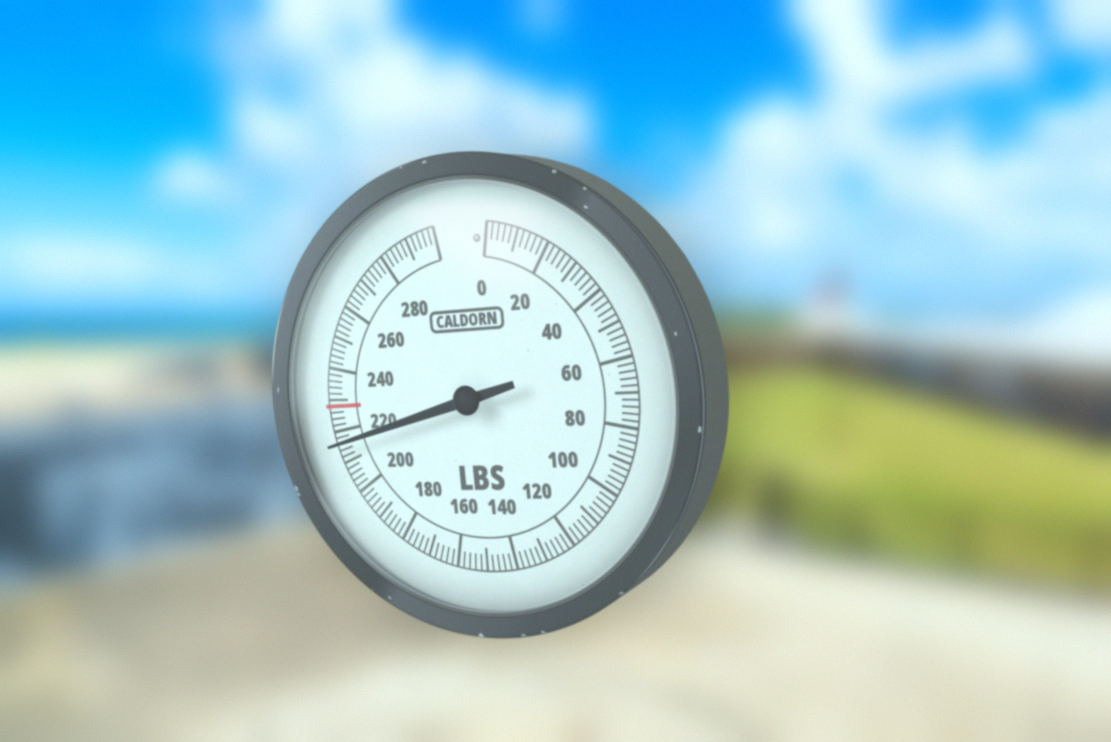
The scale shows 216 lb
